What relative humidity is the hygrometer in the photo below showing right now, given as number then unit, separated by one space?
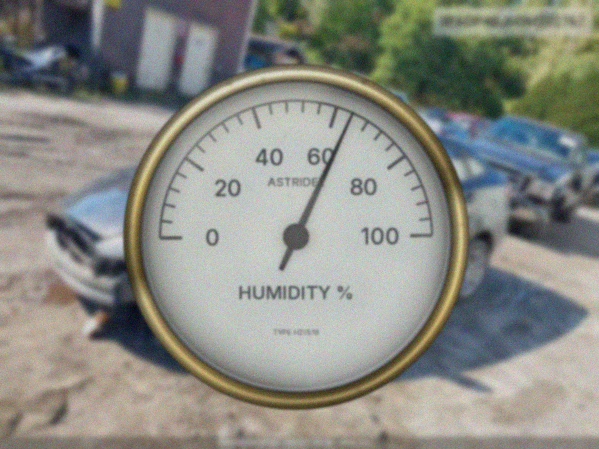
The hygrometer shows 64 %
